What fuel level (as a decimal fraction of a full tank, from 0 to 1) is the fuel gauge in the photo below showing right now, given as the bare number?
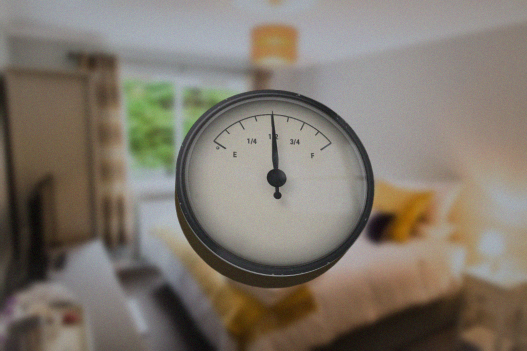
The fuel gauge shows 0.5
